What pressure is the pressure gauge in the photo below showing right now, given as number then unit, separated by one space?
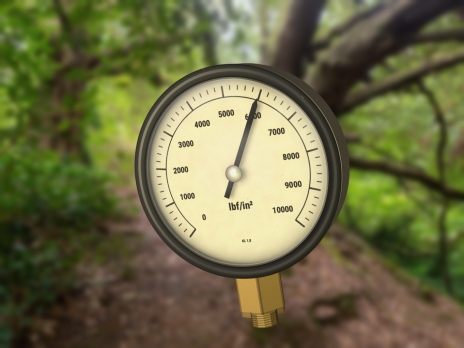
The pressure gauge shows 6000 psi
